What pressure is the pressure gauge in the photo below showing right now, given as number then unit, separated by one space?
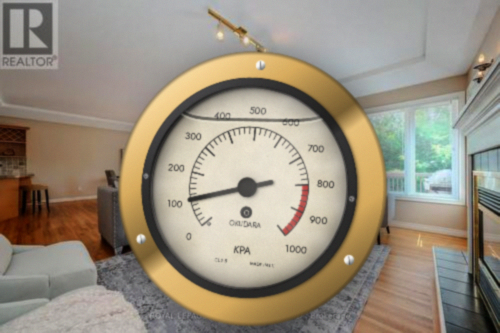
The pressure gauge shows 100 kPa
